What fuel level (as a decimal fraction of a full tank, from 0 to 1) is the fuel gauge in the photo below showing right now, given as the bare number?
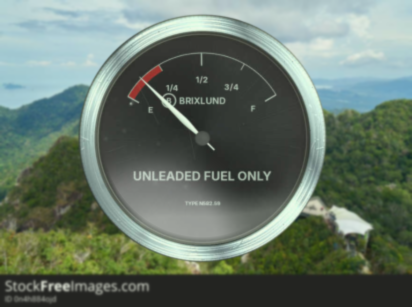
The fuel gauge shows 0.125
